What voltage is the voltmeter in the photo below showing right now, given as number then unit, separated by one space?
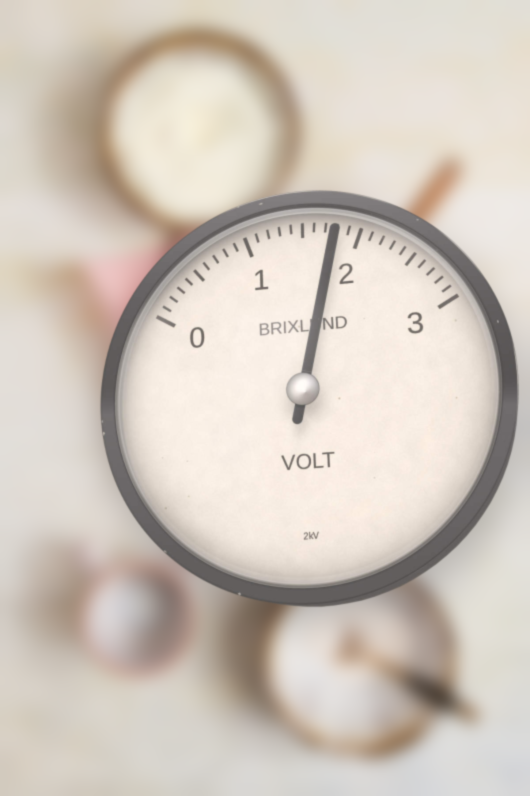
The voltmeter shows 1.8 V
